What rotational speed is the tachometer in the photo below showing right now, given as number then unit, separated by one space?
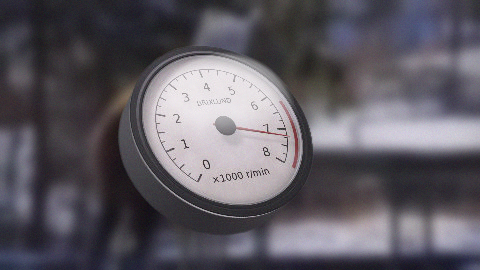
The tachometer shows 7250 rpm
